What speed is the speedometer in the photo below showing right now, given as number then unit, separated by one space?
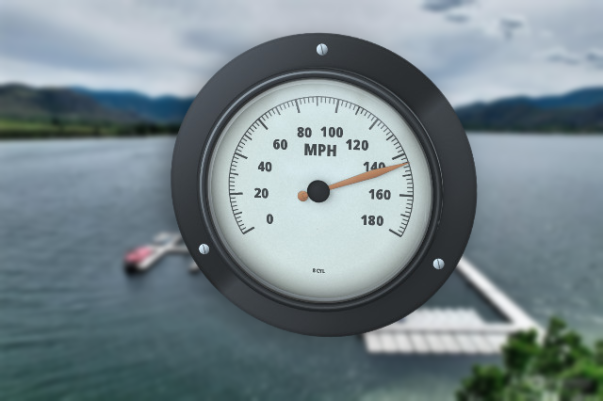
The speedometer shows 144 mph
